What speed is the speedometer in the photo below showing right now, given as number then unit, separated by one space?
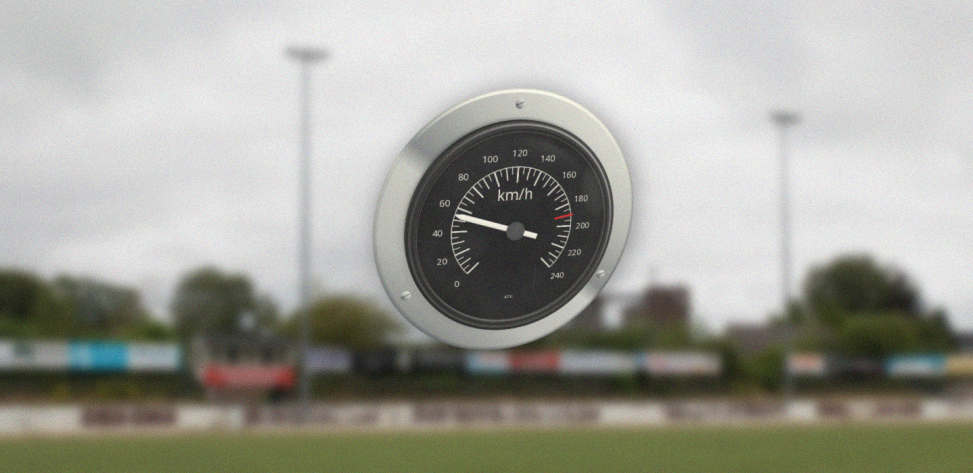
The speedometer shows 55 km/h
